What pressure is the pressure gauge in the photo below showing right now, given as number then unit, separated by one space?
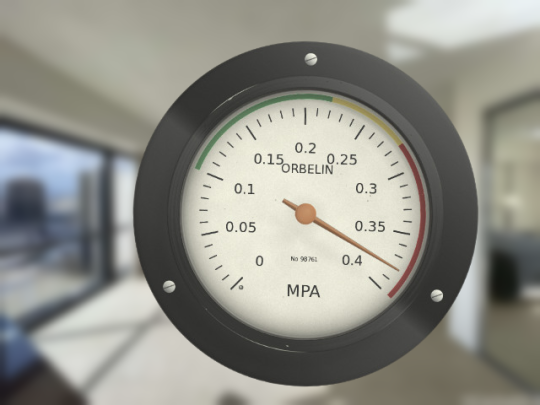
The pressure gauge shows 0.38 MPa
